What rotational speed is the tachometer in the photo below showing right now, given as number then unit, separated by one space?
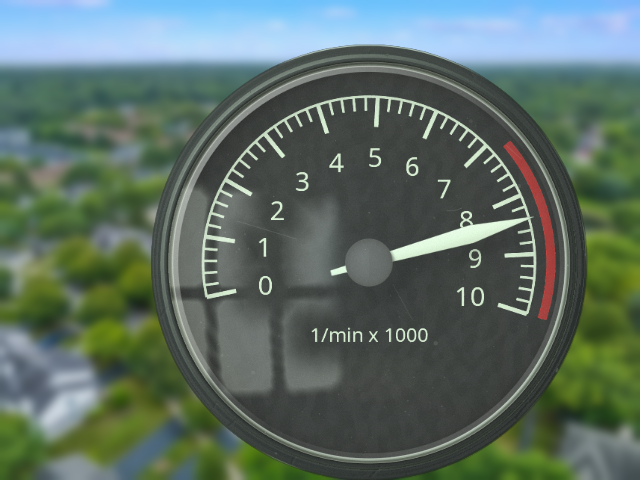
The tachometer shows 8400 rpm
